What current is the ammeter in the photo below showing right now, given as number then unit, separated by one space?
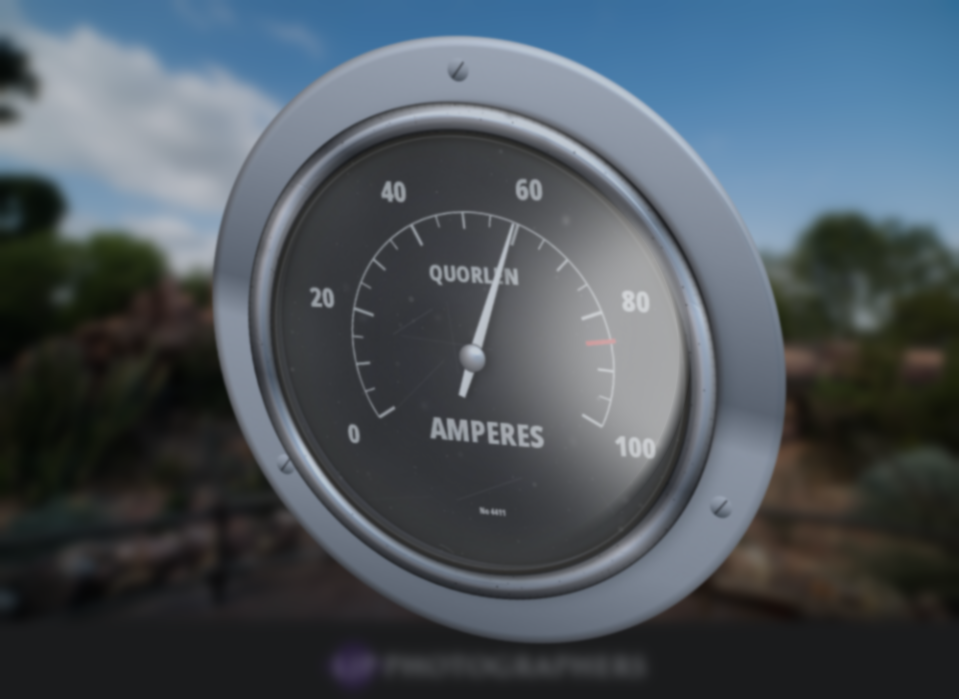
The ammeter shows 60 A
